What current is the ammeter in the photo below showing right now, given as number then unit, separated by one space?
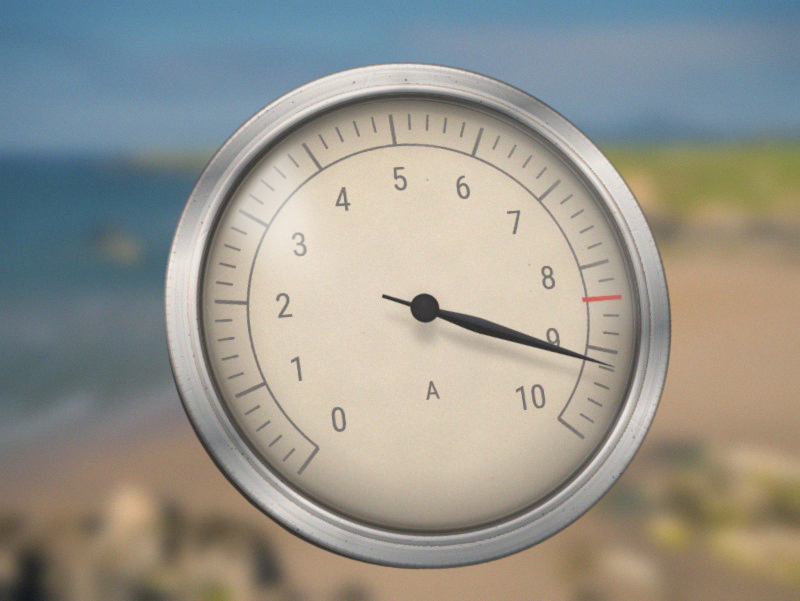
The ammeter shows 9.2 A
